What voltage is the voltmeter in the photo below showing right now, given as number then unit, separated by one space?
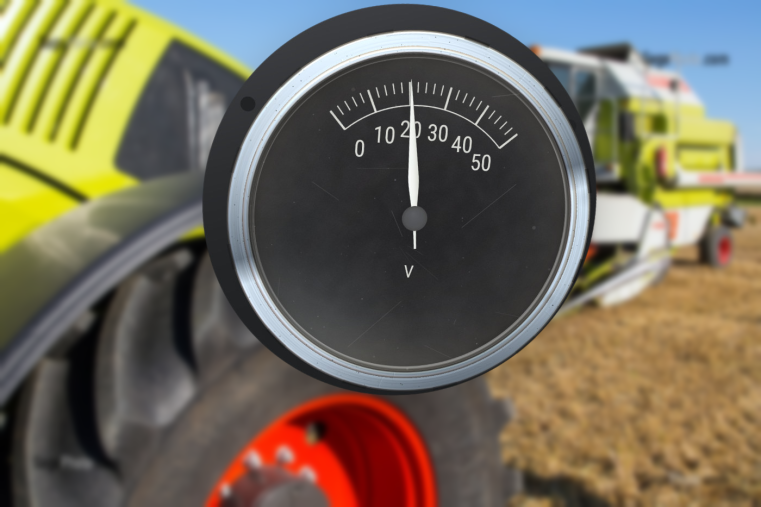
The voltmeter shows 20 V
